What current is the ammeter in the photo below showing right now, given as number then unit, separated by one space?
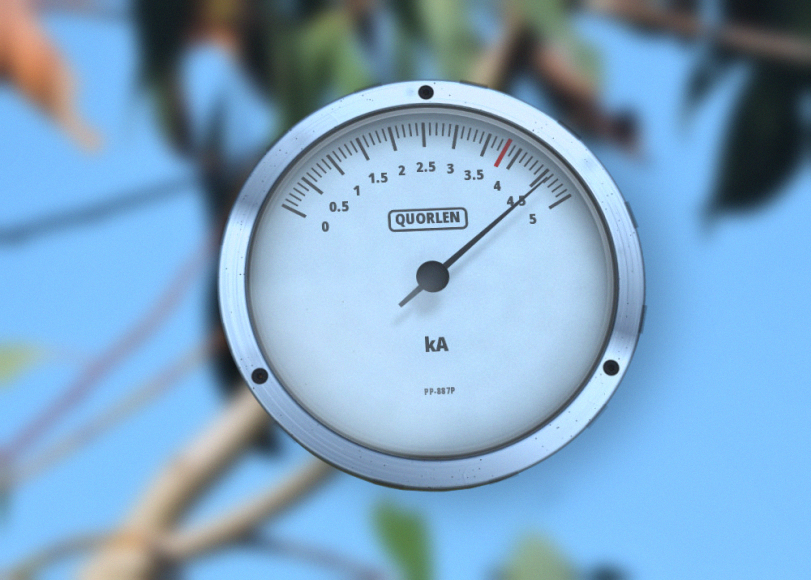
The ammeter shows 4.6 kA
